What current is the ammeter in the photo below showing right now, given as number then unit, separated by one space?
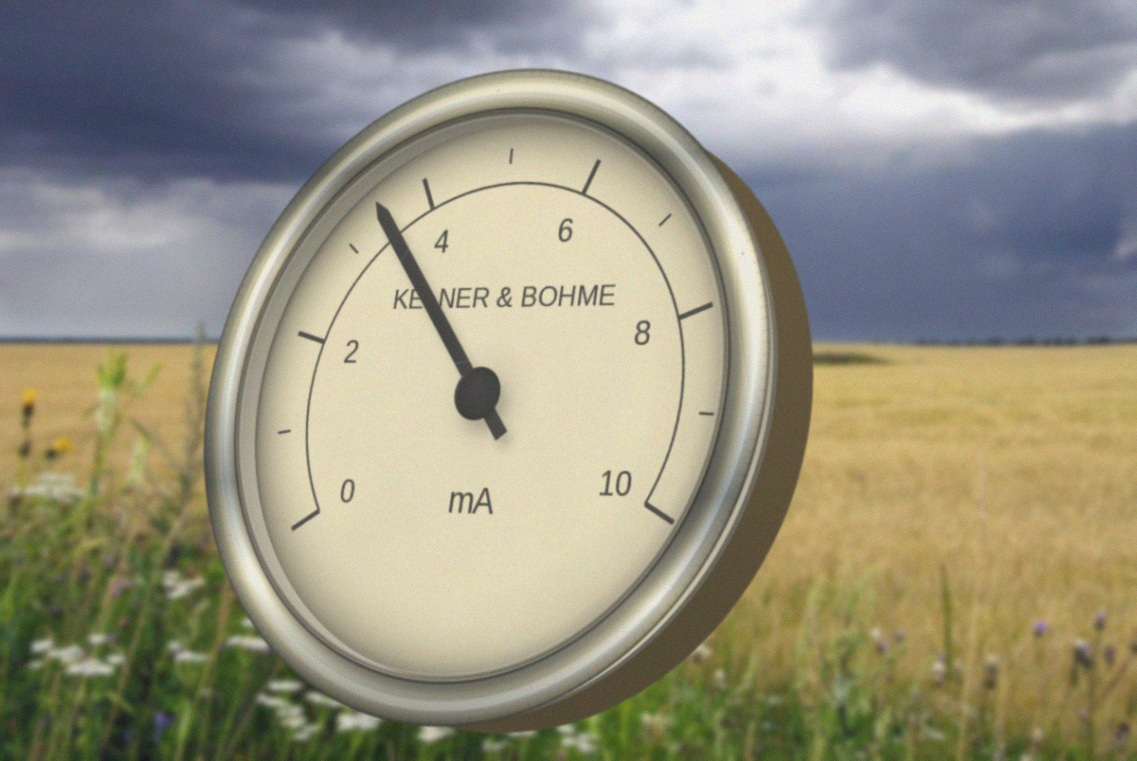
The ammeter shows 3.5 mA
